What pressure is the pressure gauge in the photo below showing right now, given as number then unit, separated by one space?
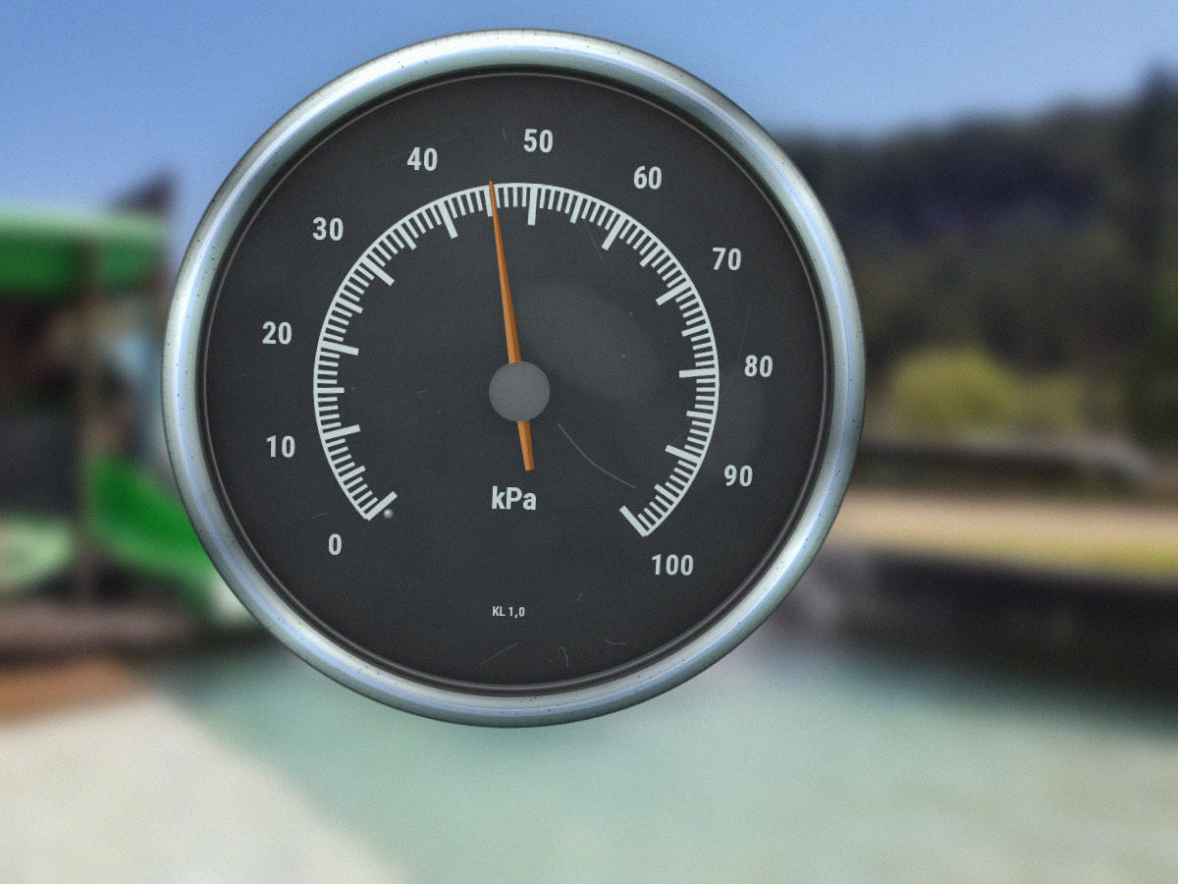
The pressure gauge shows 45.5 kPa
